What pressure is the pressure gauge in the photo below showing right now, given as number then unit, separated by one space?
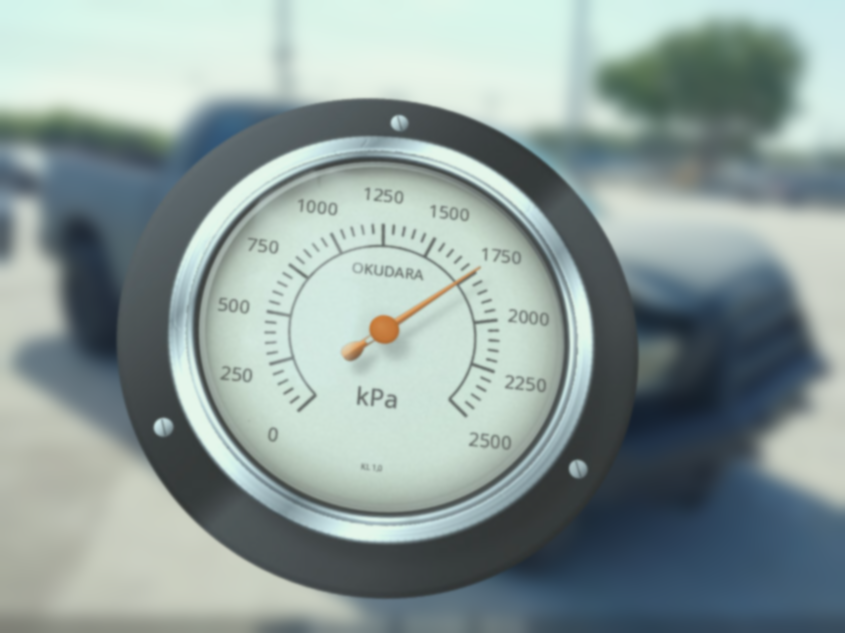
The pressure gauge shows 1750 kPa
